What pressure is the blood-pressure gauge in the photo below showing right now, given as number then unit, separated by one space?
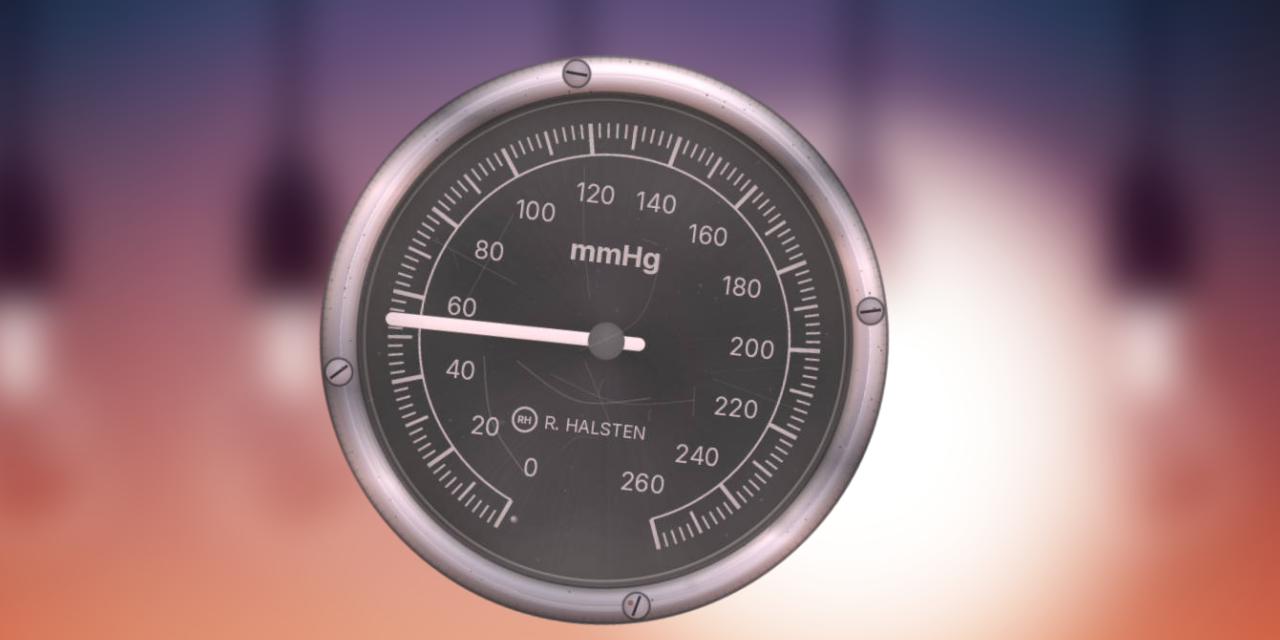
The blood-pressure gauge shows 54 mmHg
